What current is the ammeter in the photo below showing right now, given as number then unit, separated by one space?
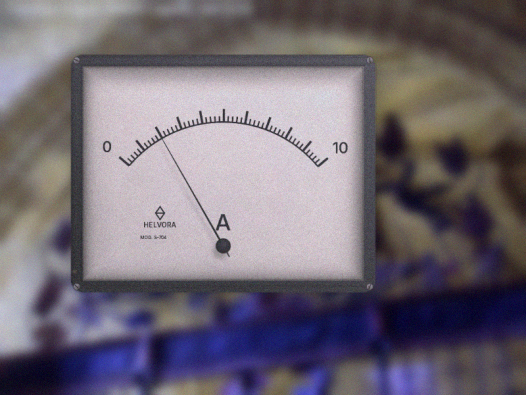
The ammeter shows 2 A
